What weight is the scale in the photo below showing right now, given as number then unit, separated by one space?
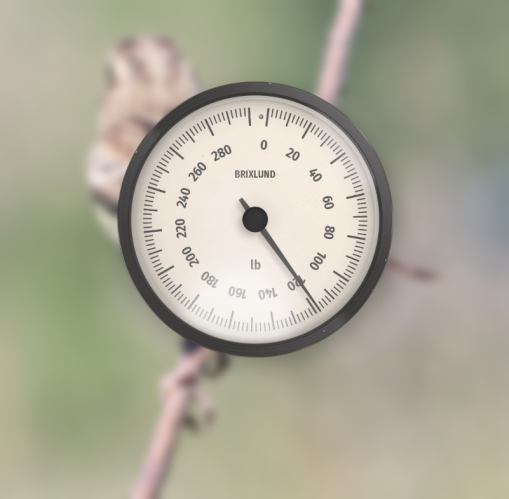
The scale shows 118 lb
